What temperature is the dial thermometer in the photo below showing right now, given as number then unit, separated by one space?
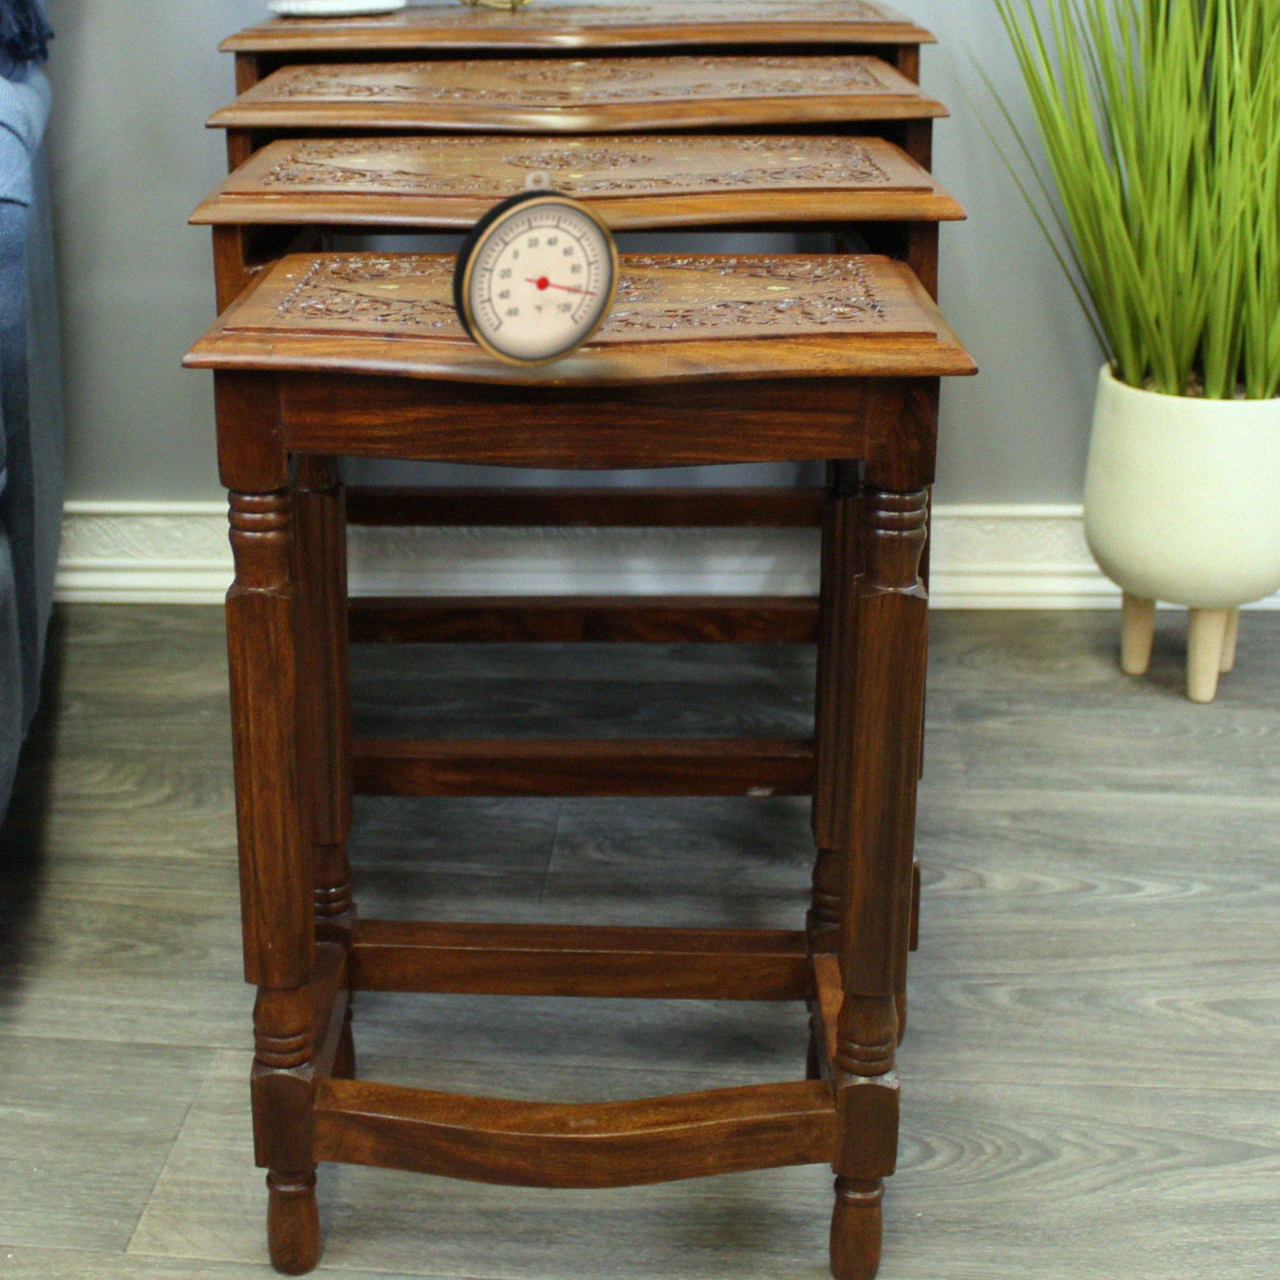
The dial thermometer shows 100 °F
